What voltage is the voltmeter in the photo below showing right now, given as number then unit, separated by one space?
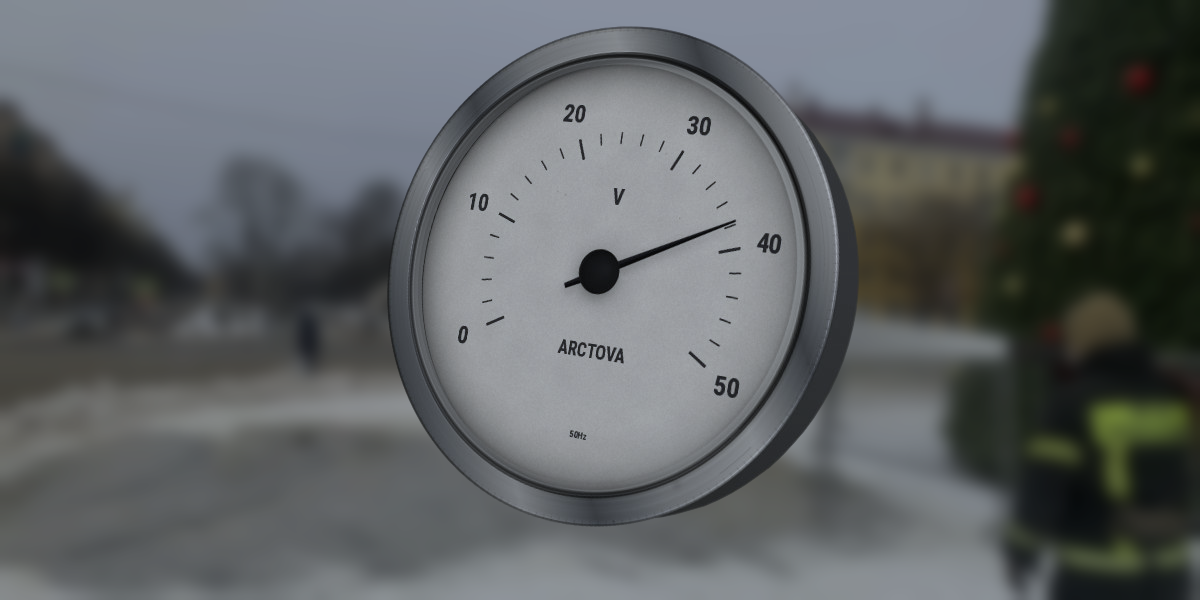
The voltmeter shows 38 V
